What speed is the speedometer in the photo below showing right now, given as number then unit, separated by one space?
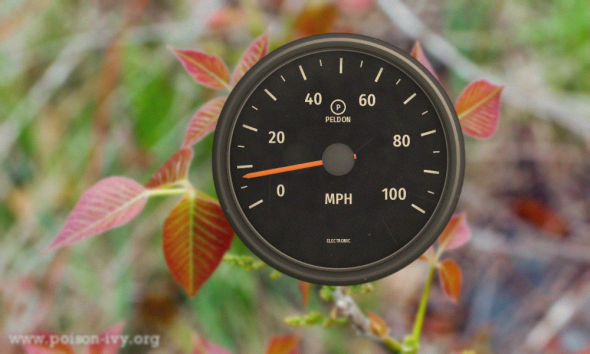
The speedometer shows 7.5 mph
